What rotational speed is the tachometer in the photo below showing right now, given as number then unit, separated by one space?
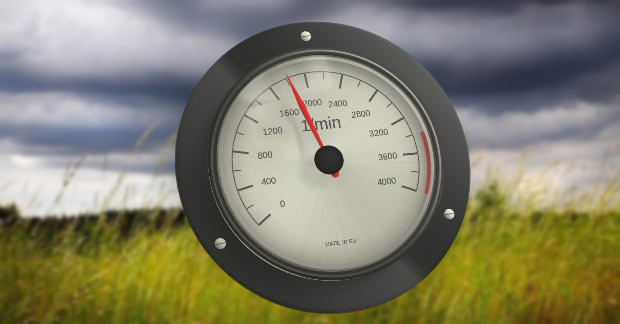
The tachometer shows 1800 rpm
